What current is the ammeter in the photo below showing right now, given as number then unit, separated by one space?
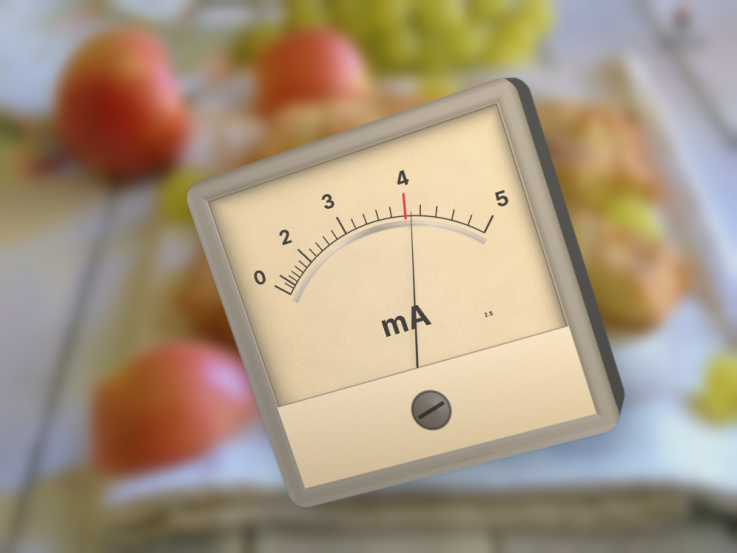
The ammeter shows 4.1 mA
